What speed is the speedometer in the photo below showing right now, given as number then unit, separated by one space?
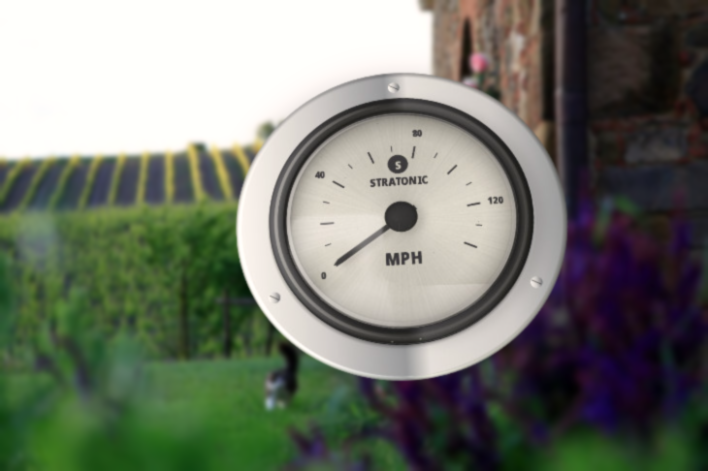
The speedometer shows 0 mph
